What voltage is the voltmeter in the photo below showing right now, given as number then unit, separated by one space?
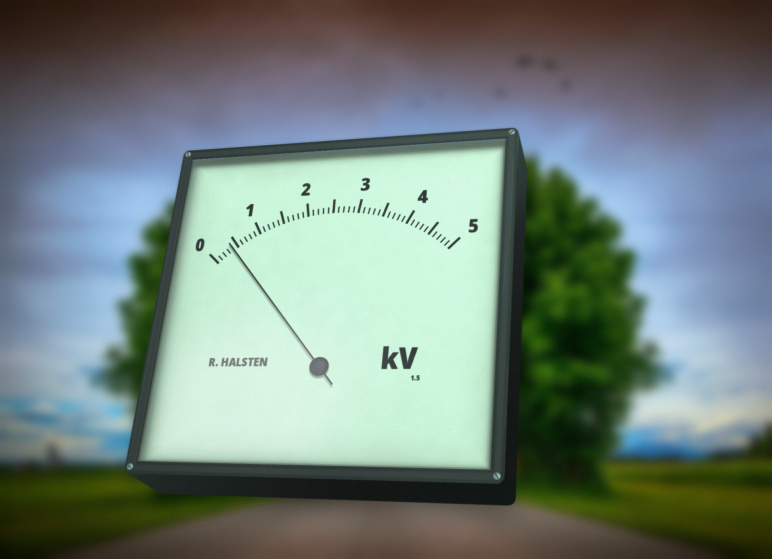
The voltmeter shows 0.4 kV
